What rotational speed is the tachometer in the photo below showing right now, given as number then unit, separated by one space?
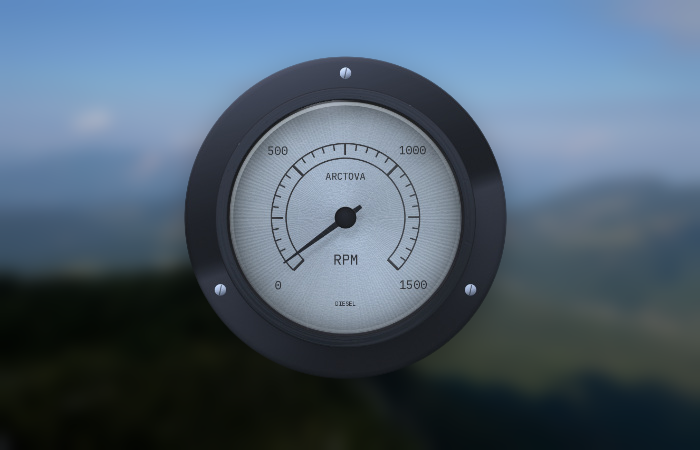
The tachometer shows 50 rpm
